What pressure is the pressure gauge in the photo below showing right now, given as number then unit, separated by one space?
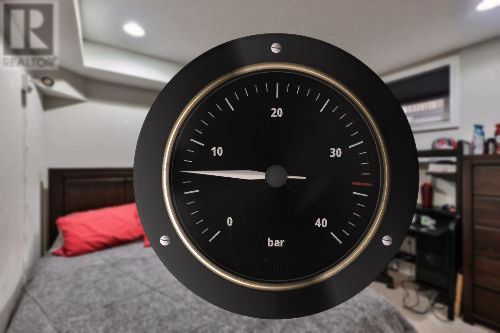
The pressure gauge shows 7 bar
